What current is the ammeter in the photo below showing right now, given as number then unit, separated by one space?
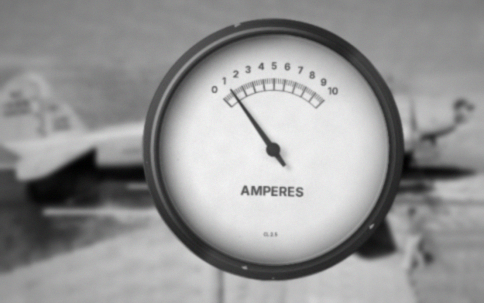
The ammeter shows 1 A
